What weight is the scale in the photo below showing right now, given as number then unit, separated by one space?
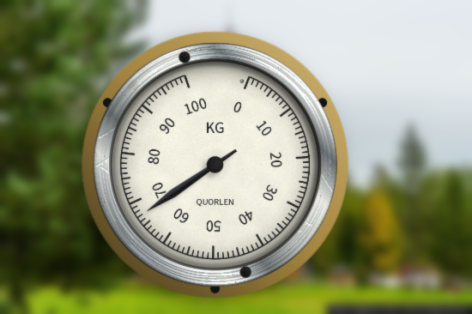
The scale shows 67 kg
